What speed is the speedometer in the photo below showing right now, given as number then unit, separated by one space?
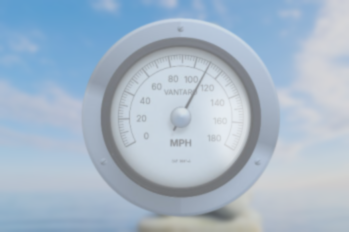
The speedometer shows 110 mph
